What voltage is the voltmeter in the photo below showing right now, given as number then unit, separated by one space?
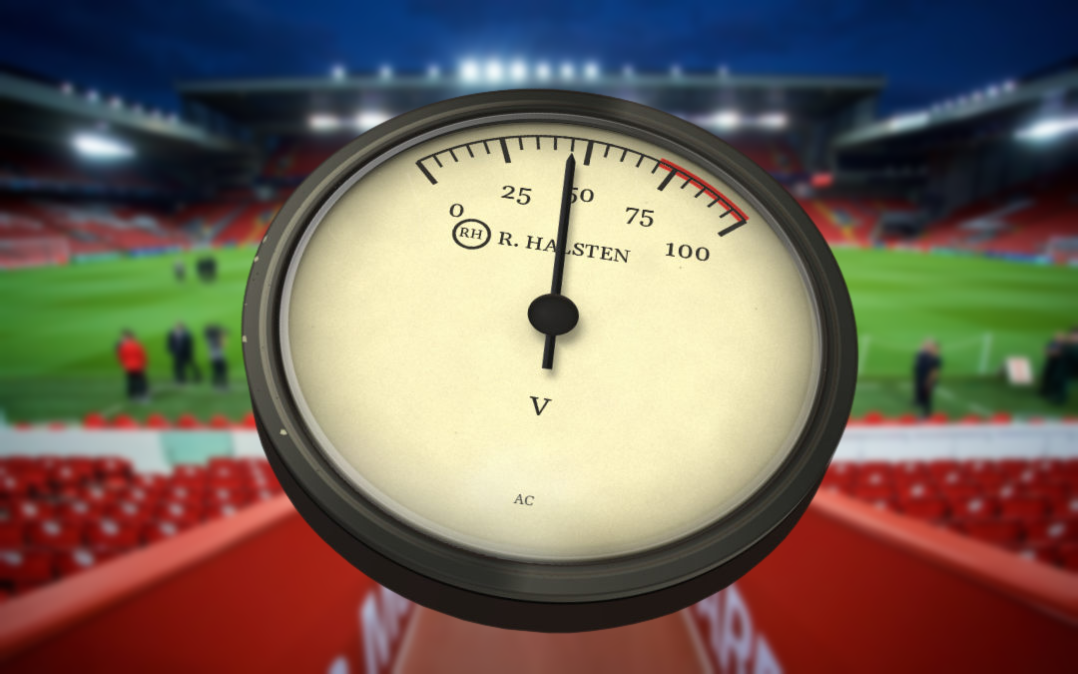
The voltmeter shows 45 V
